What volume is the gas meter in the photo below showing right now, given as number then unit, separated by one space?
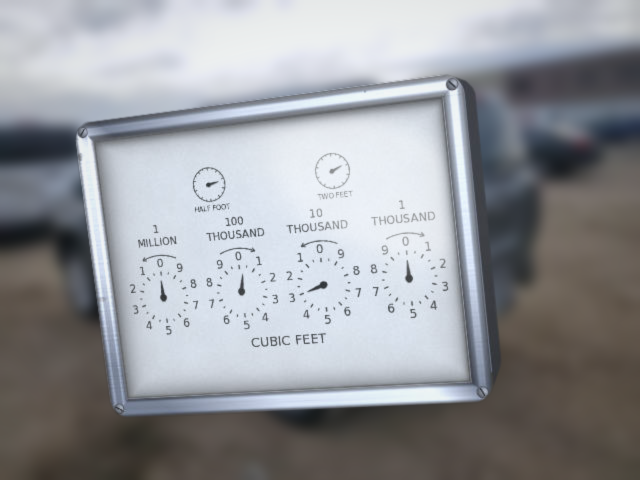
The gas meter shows 3000 ft³
